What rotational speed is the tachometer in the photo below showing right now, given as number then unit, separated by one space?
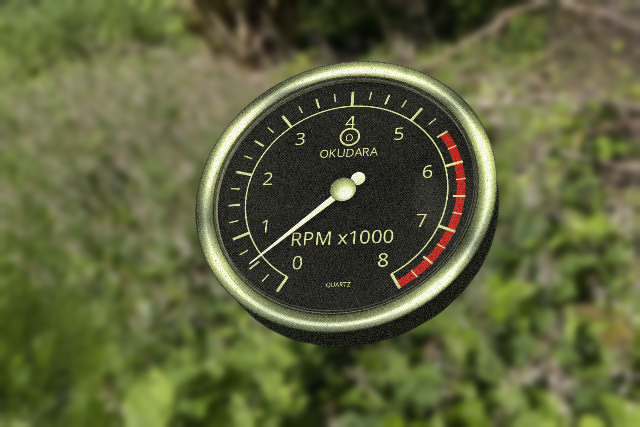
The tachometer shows 500 rpm
